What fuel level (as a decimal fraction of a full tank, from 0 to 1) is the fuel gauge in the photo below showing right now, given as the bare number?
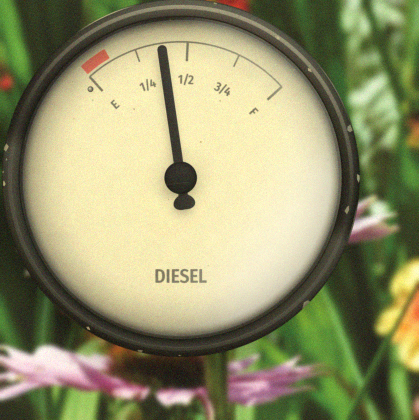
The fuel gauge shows 0.375
